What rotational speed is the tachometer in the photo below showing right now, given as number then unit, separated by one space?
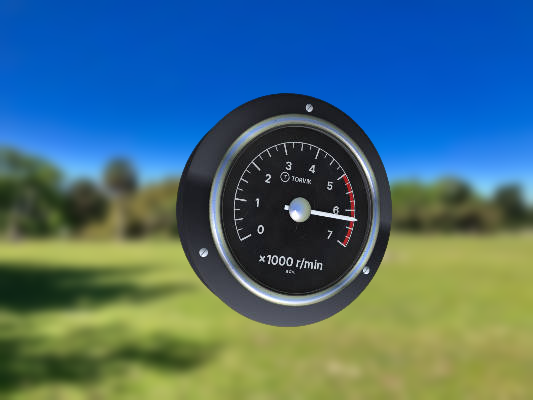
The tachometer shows 6250 rpm
